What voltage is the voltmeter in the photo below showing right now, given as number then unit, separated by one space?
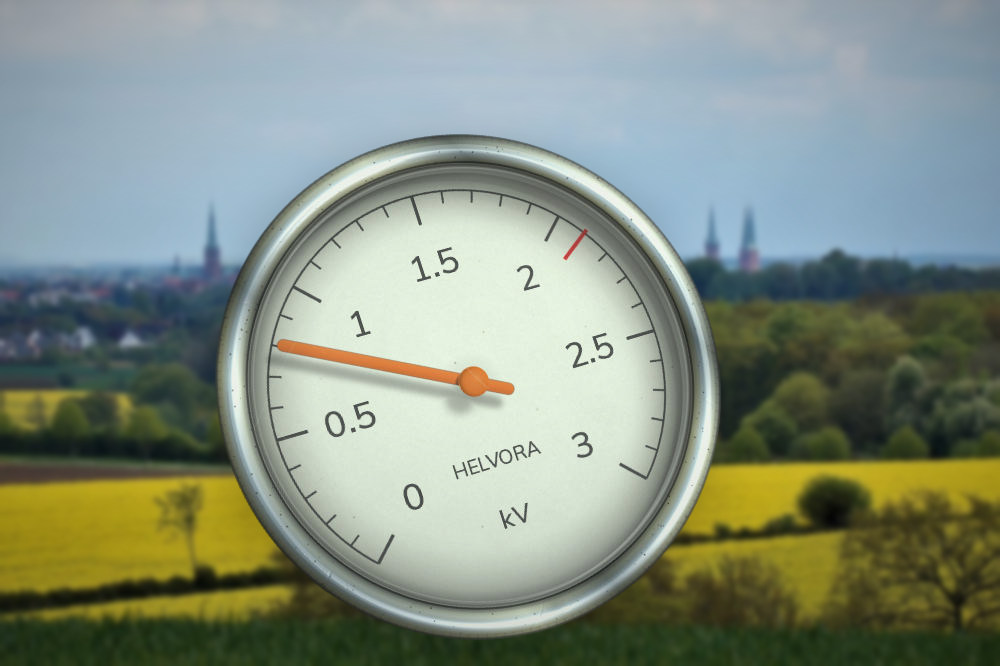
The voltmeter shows 0.8 kV
